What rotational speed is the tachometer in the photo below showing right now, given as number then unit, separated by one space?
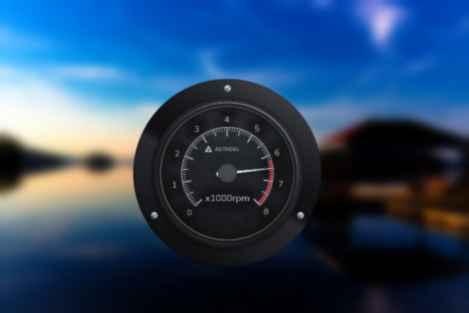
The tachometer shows 6500 rpm
